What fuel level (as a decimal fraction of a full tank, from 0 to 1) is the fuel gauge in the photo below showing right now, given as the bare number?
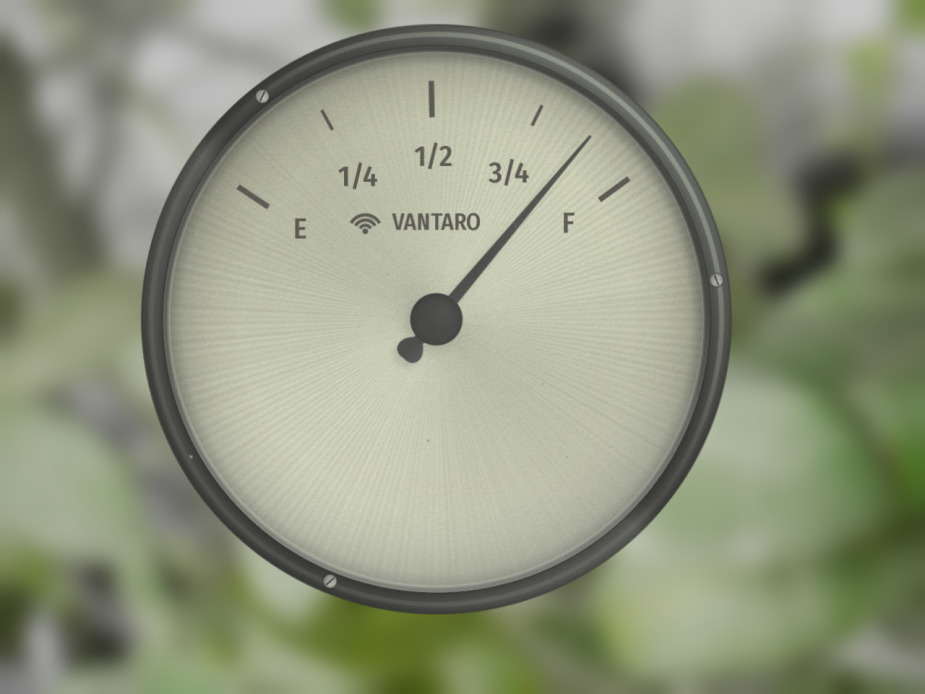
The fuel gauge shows 0.875
